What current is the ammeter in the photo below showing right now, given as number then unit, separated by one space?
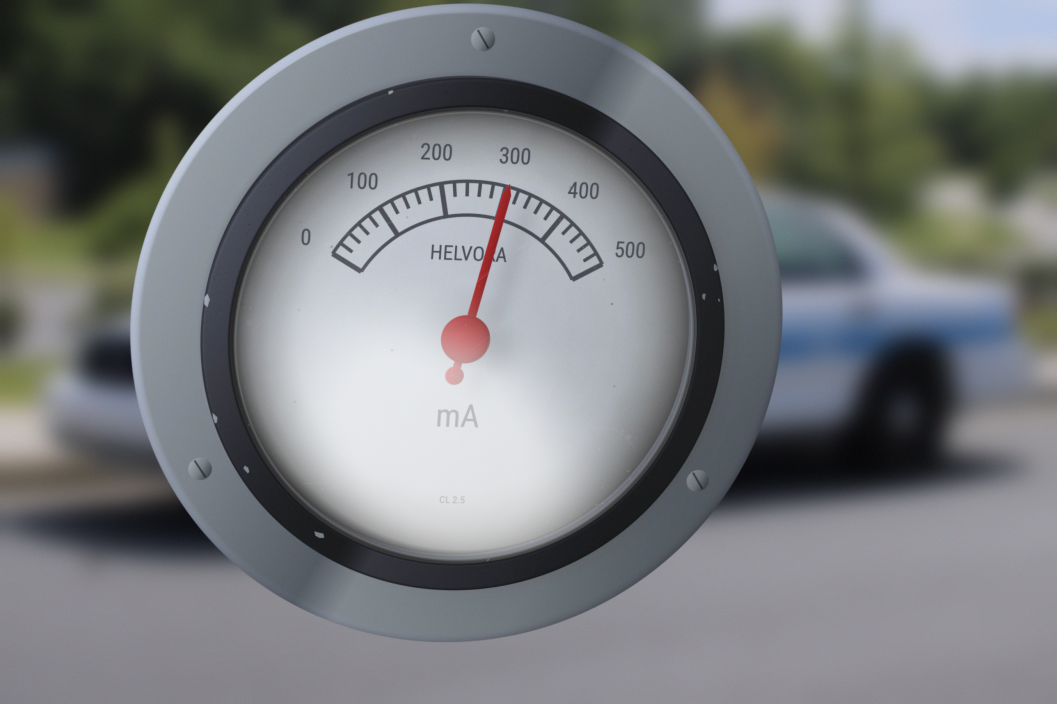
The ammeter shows 300 mA
